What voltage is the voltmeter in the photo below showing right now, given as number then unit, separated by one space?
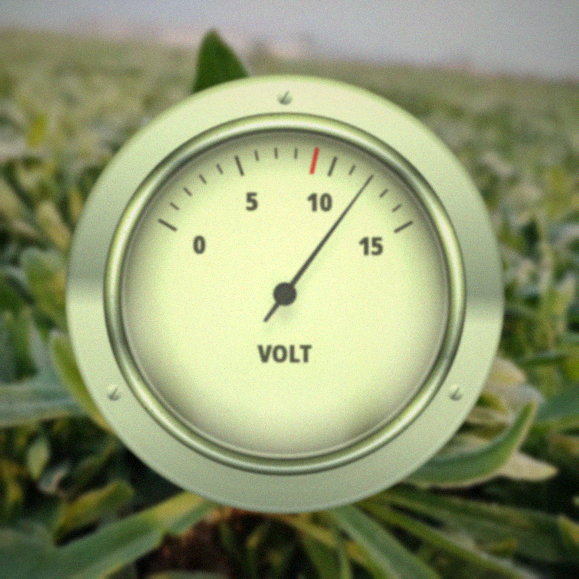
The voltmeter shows 12 V
